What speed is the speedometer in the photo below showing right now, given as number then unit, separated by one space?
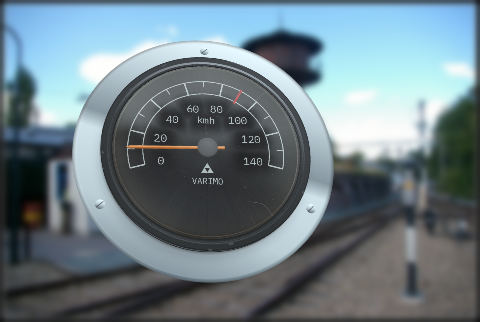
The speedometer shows 10 km/h
